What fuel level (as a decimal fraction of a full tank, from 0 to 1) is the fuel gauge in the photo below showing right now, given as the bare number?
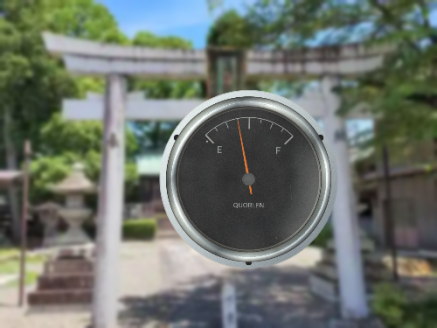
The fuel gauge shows 0.375
